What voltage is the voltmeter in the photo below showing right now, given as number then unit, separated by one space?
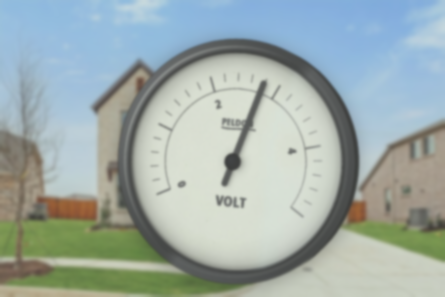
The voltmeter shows 2.8 V
